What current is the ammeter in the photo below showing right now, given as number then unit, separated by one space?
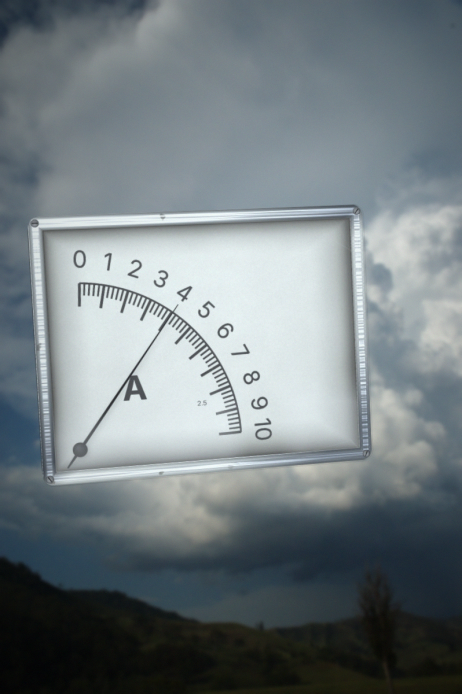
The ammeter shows 4 A
